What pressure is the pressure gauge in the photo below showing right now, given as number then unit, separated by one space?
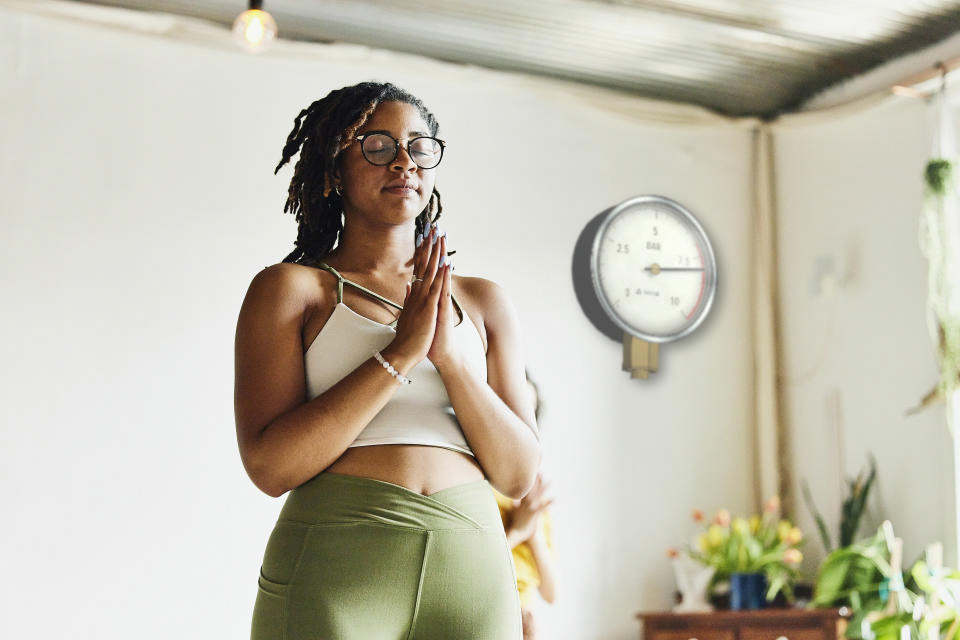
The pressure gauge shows 8 bar
